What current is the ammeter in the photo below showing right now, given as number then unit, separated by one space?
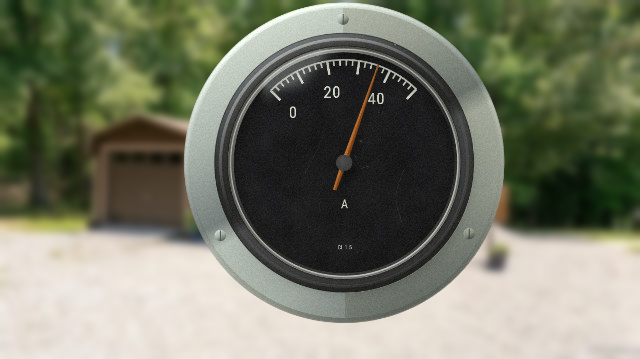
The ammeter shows 36 A
